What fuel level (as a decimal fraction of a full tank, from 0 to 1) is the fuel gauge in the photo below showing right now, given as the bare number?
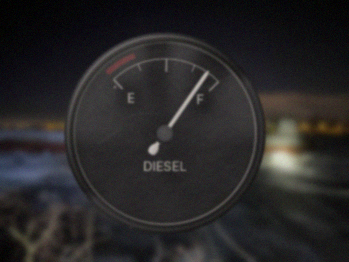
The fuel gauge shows 0.875
